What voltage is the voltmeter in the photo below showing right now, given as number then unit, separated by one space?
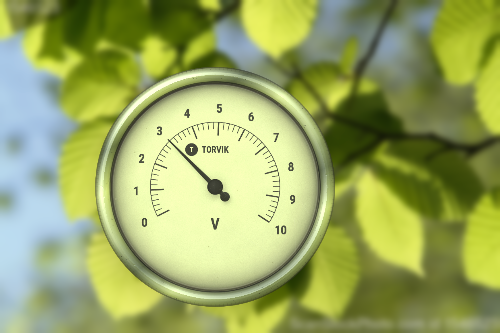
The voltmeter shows 3 V
